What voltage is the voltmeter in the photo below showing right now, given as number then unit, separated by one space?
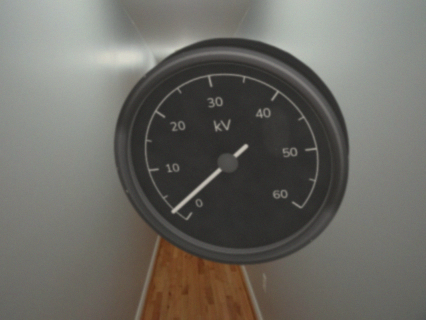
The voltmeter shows 2.5 kV
